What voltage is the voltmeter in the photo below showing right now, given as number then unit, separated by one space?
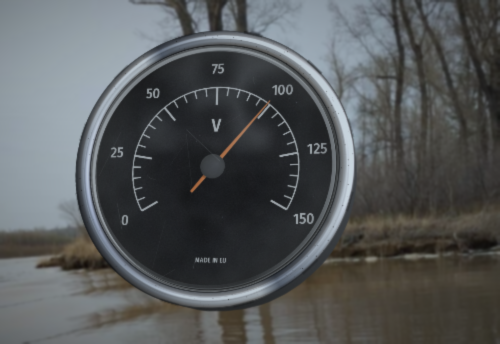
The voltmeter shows 100 V
